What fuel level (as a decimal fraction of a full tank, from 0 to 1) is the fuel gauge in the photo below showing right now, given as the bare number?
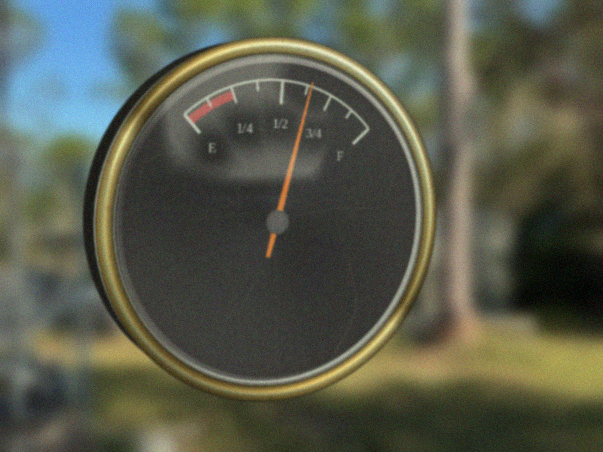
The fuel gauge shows 0.625
